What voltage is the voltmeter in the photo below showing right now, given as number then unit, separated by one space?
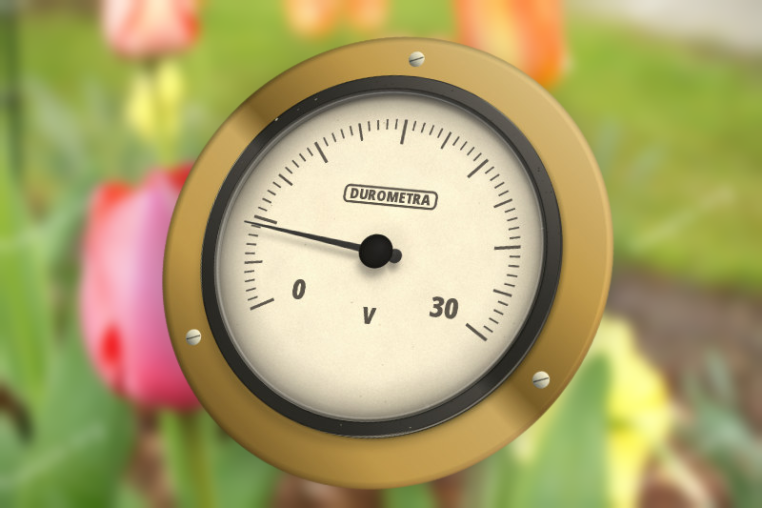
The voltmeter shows 4.5 V
